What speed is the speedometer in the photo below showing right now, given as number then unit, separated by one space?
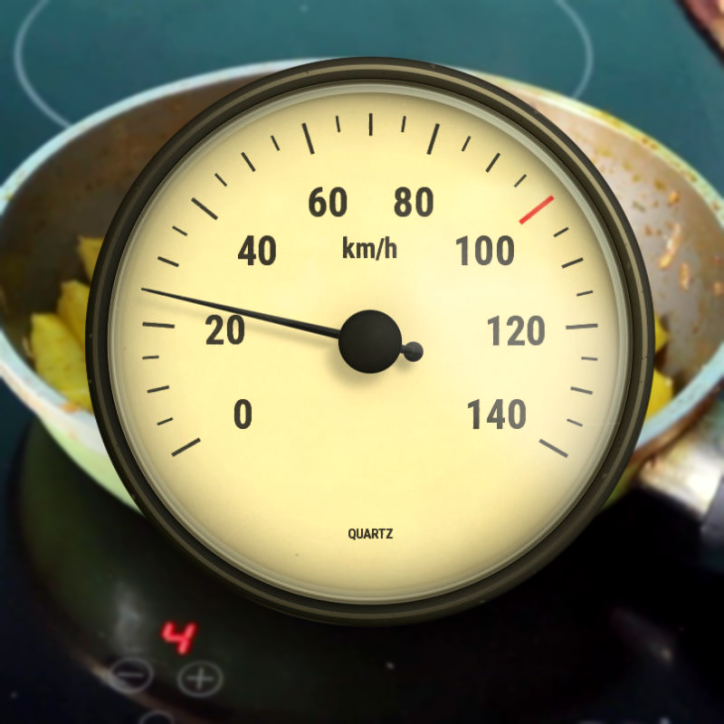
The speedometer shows 25 km/h
